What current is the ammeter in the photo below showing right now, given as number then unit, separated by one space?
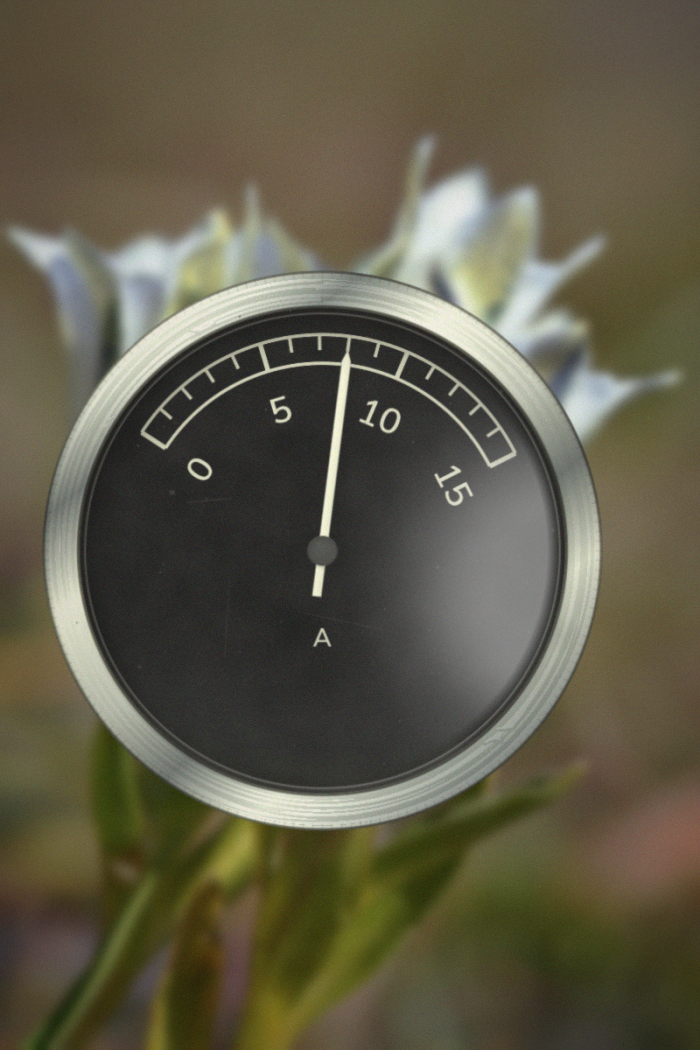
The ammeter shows 8 A
